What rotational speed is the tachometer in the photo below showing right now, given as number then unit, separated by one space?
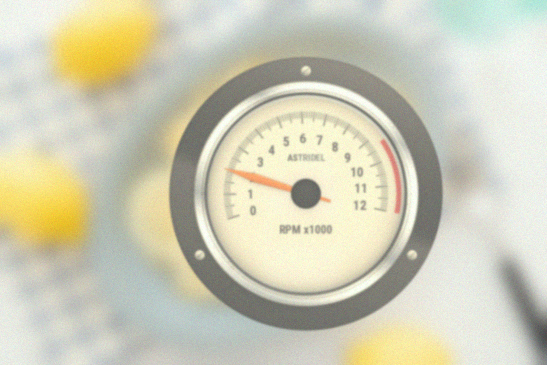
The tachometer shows 2000 rpm
